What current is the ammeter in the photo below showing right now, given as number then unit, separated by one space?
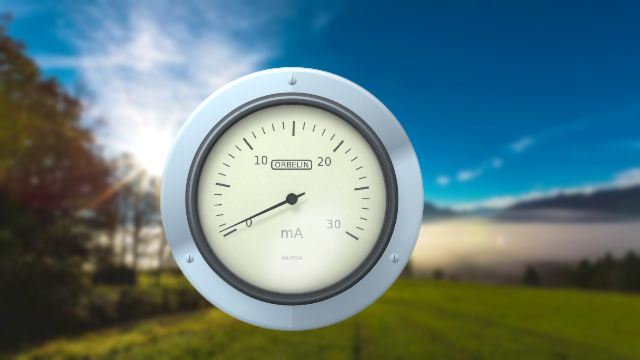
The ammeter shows 0.5 mA
